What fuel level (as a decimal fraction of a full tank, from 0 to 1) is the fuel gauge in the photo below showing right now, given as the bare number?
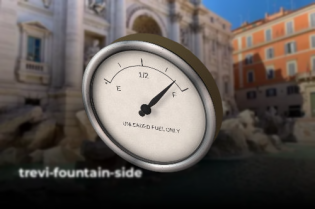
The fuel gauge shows 0.875
